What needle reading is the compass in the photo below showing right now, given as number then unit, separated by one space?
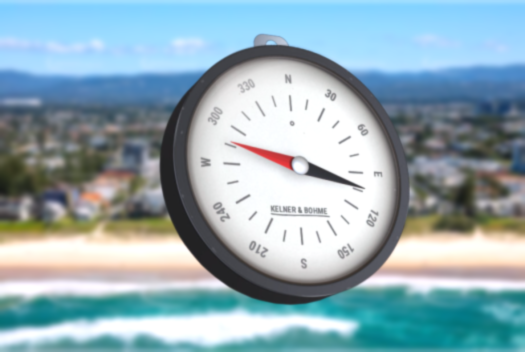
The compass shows 285 °
